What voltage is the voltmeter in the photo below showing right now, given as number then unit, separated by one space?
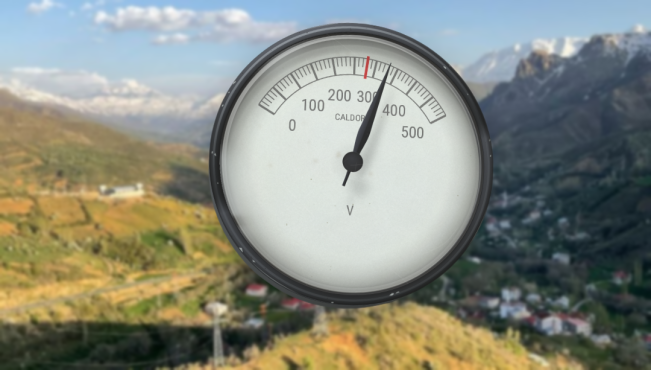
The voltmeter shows 330 V
